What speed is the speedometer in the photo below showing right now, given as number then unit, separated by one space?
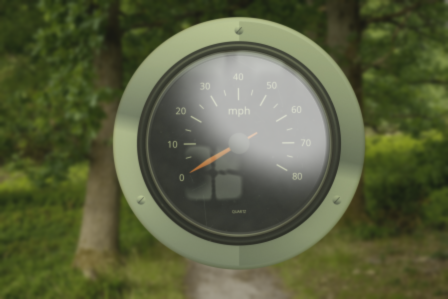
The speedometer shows 0 mph
